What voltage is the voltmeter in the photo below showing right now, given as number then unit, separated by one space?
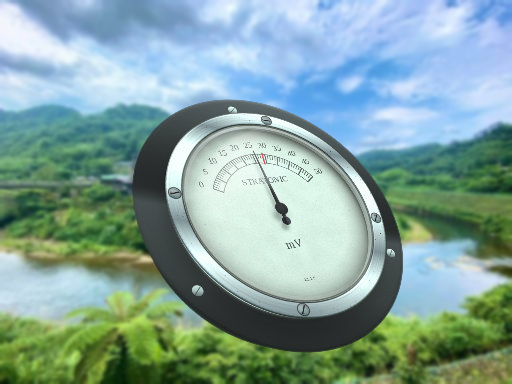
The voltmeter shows 25 mV
